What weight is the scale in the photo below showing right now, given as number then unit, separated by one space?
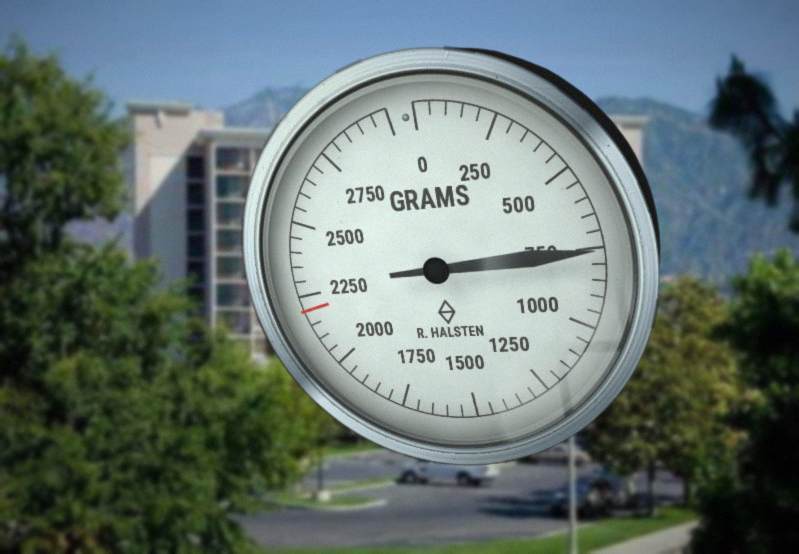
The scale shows 750 g
